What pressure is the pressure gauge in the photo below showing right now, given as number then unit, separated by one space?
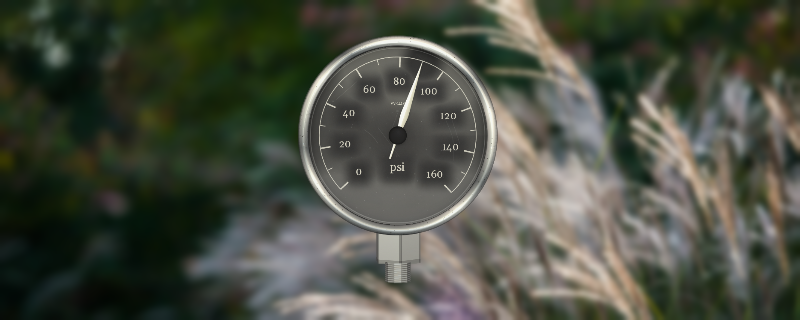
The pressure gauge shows 90 psi
